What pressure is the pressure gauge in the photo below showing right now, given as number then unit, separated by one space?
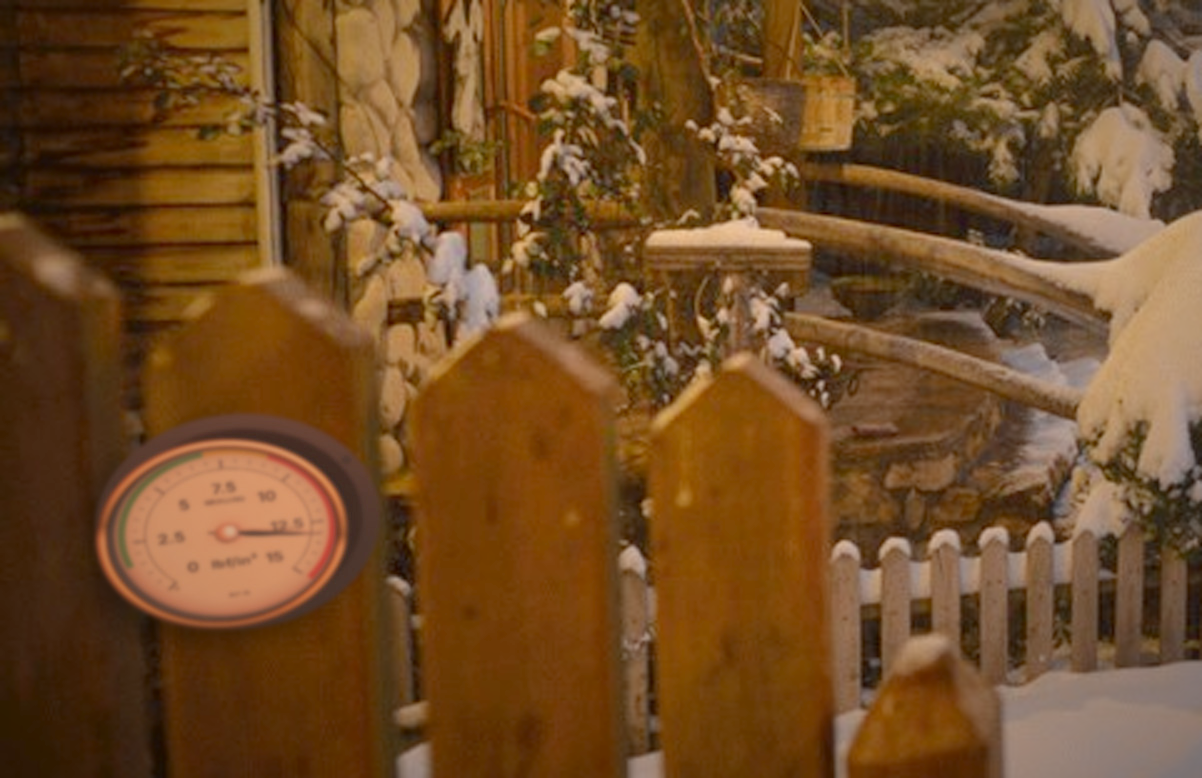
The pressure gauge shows 13 psi
